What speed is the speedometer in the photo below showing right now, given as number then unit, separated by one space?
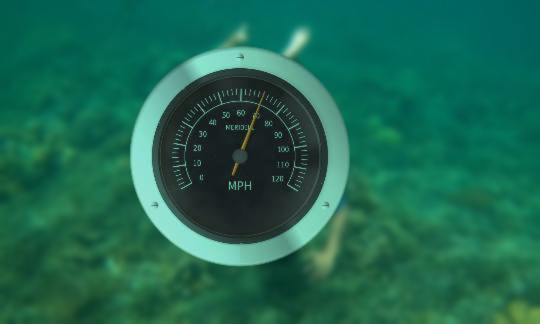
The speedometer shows 70 mph
